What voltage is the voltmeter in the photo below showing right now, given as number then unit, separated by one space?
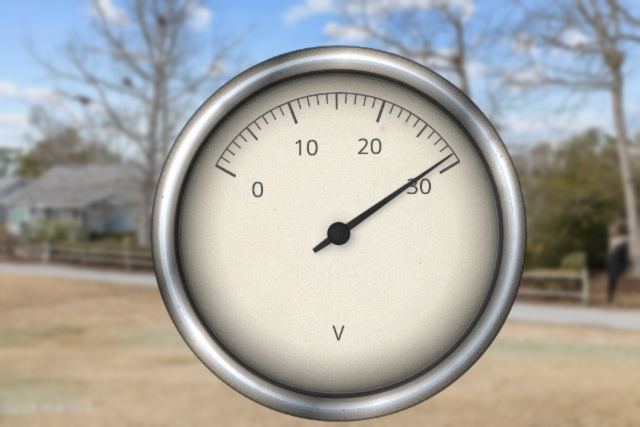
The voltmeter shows 29 V
